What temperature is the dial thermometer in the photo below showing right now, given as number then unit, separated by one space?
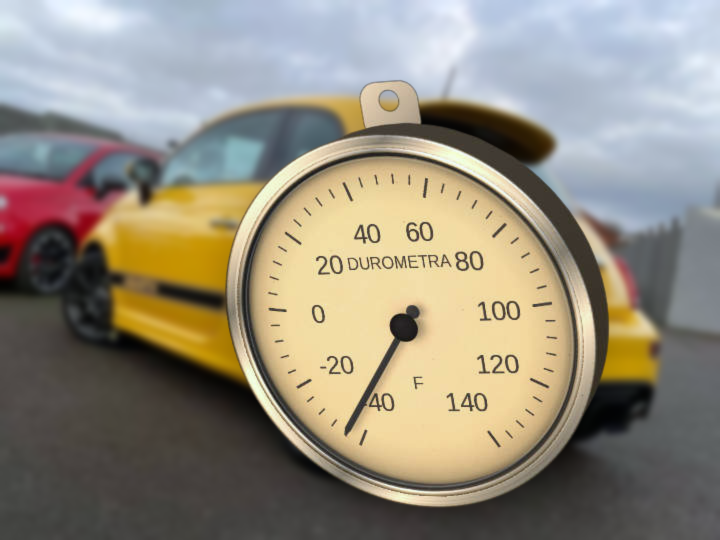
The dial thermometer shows -36 °F
